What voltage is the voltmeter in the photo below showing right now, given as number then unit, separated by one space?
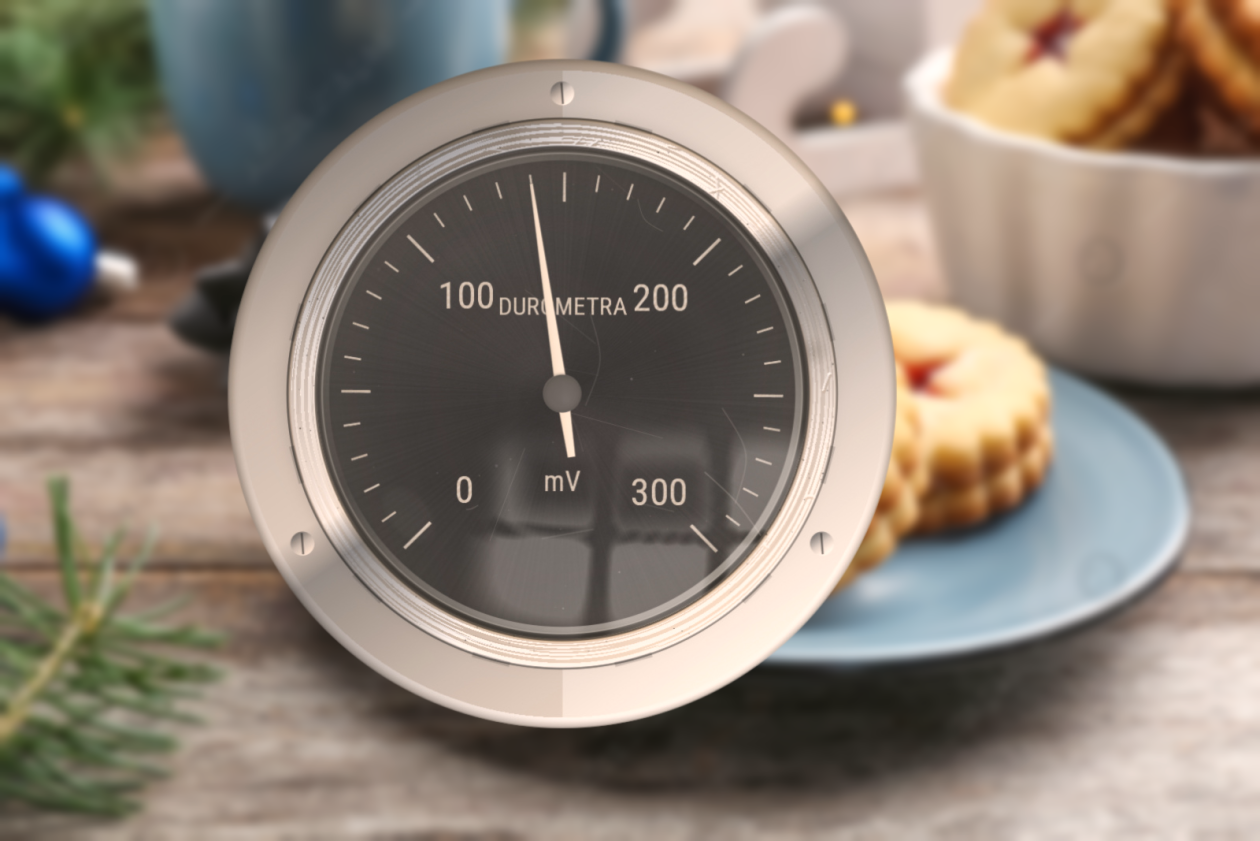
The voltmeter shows 140 mV
